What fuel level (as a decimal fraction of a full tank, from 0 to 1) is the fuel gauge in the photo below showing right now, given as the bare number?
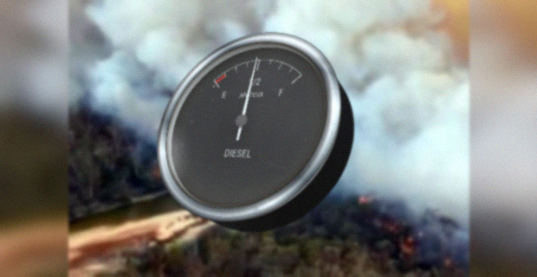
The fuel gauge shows 0.5
